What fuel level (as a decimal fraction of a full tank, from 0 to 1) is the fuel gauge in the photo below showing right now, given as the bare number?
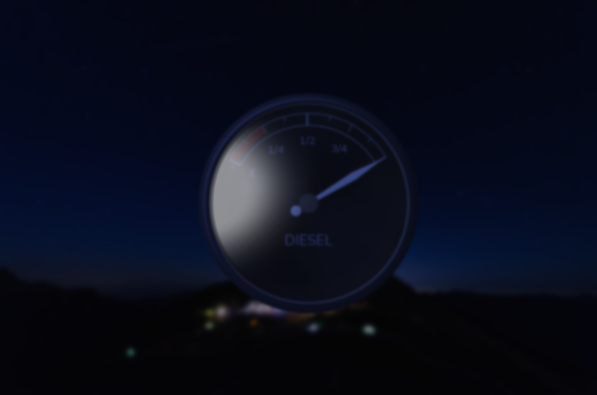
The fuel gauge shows 1
